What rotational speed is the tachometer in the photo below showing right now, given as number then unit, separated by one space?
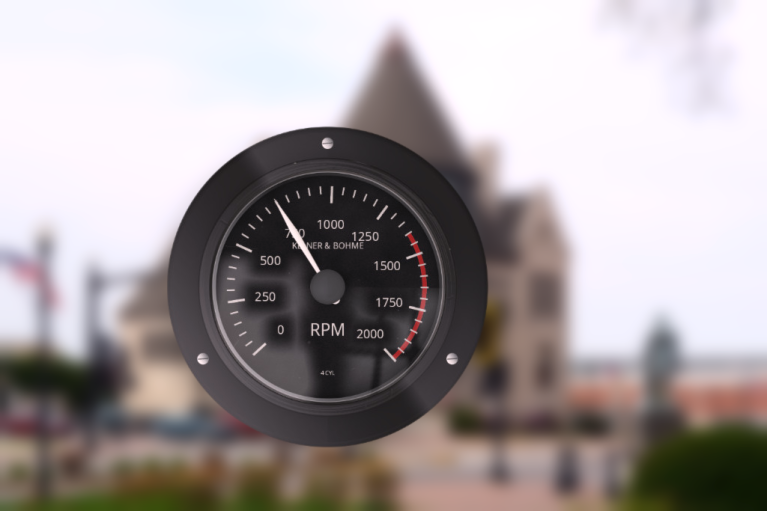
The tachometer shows 750 rpm
